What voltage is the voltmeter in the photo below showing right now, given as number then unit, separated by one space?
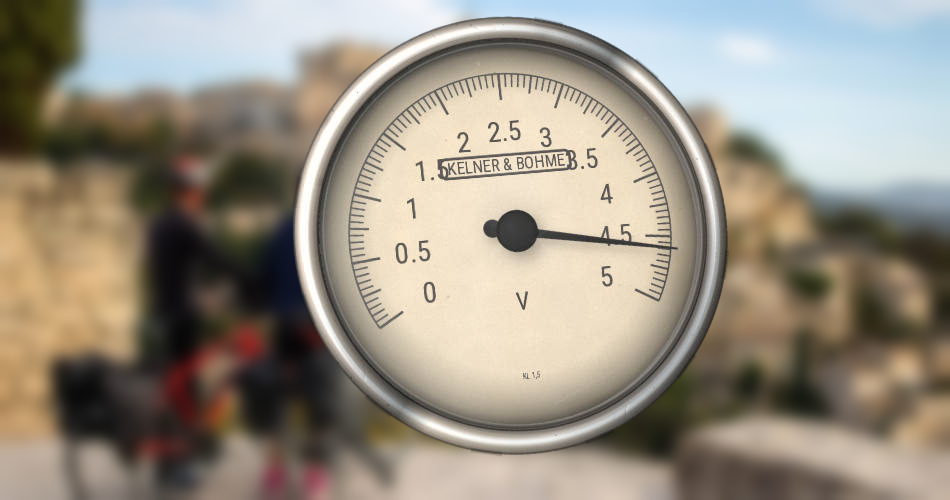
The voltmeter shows 4.6 V
